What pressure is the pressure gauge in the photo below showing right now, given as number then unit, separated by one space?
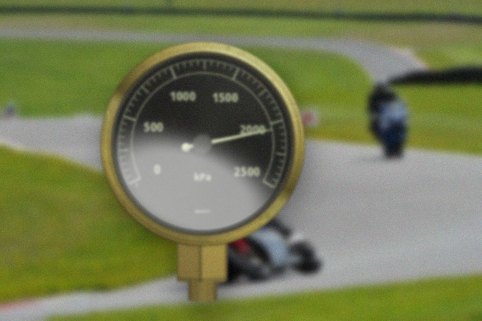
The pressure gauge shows 2050 kPa
